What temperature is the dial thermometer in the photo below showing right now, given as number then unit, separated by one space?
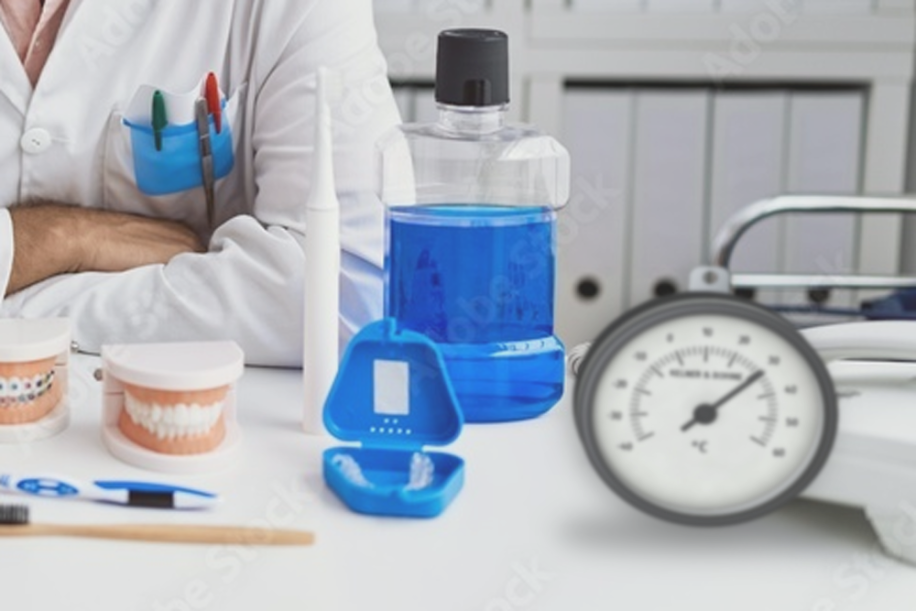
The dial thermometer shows 30 °C
